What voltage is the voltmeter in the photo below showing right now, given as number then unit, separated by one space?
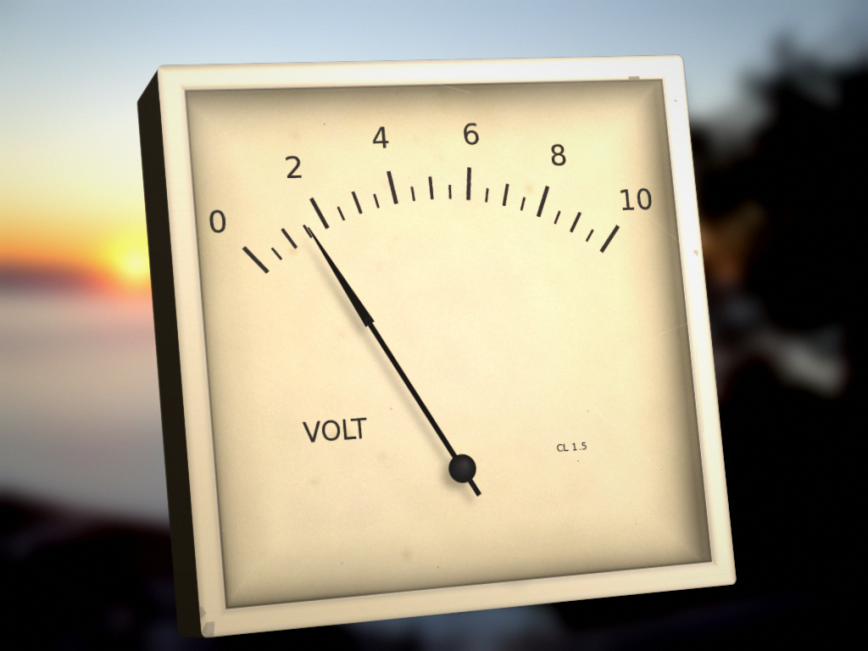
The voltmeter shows 1.5 V
